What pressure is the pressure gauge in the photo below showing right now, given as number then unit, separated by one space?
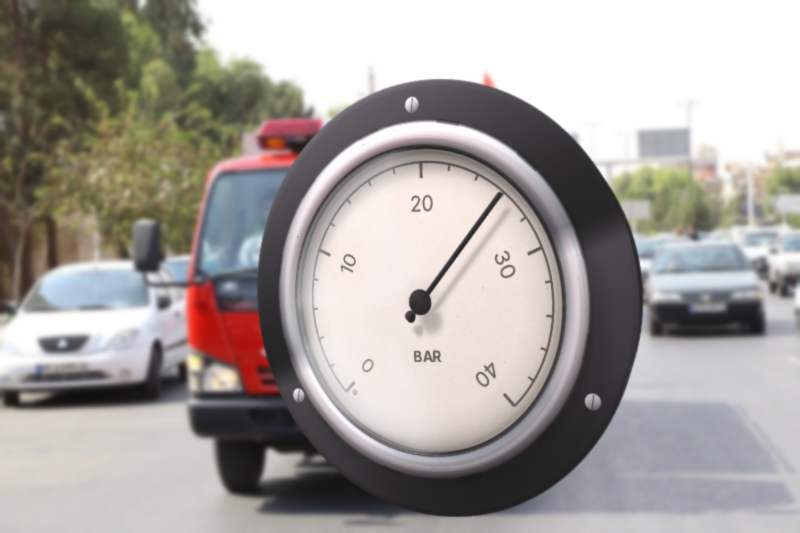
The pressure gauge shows 26 bar
